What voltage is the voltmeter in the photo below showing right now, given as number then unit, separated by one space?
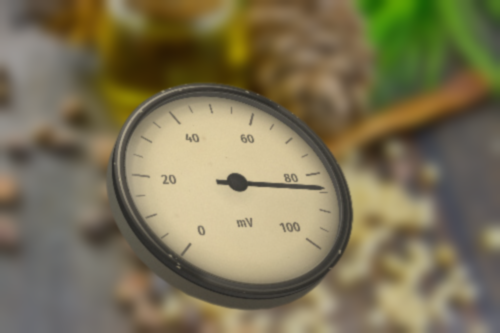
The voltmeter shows 85 mV
